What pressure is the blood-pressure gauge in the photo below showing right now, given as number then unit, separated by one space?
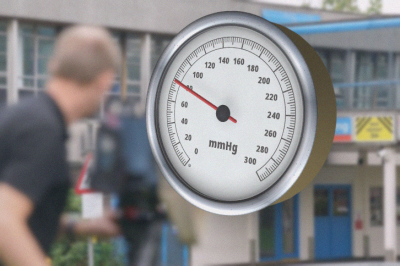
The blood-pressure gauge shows 80 mmHg
